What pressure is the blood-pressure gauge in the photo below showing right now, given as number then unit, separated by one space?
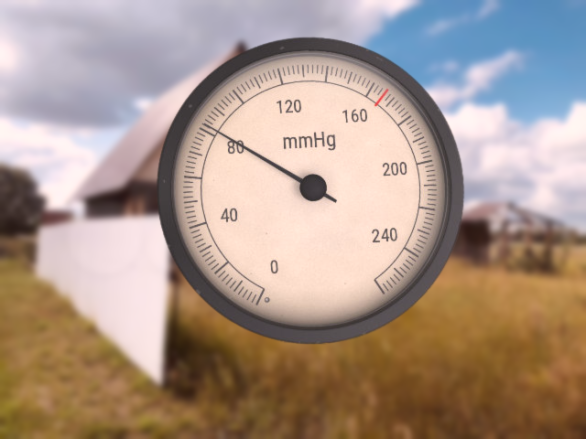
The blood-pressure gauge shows 82 mmHg
